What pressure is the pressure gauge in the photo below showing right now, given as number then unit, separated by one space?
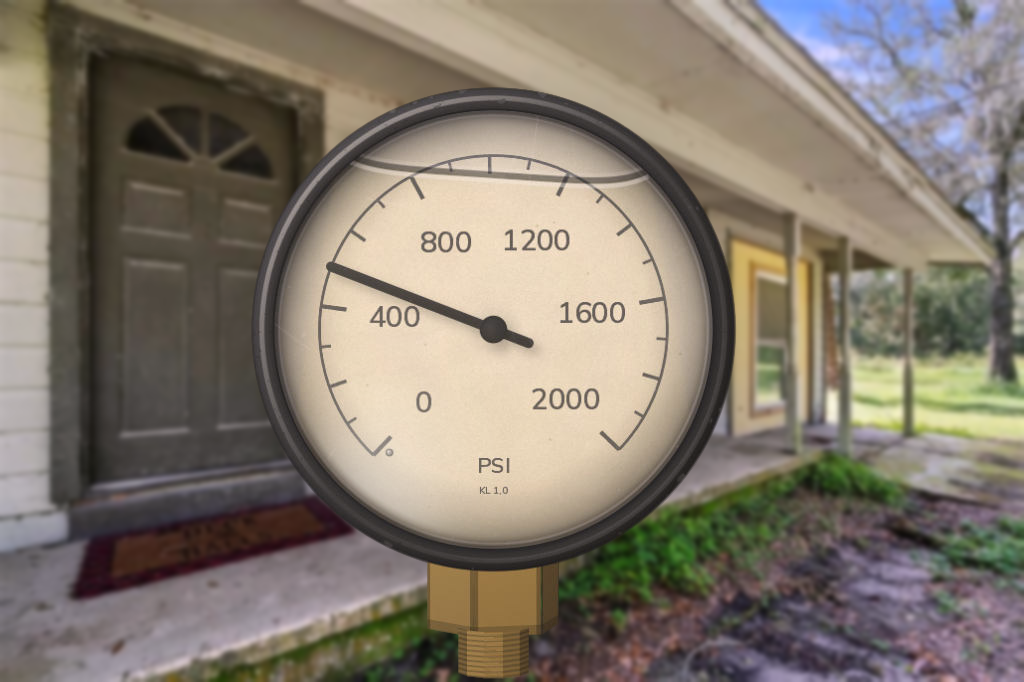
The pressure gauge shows 500 psi
